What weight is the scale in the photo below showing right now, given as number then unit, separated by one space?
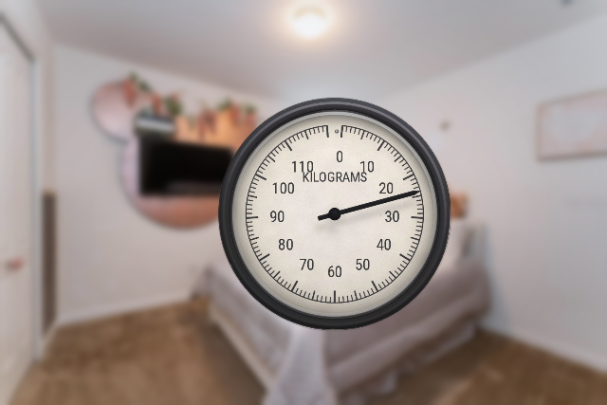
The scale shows 24 kg
